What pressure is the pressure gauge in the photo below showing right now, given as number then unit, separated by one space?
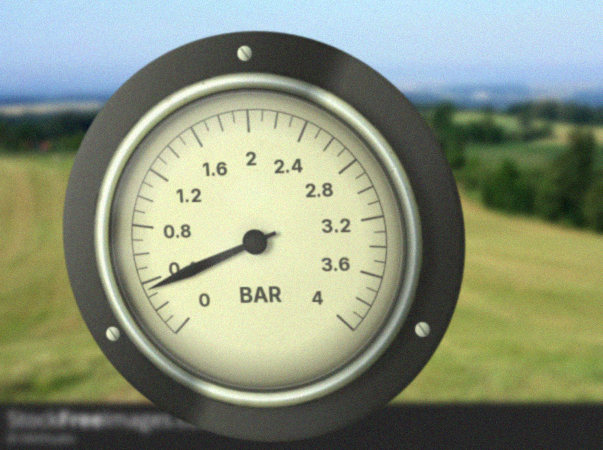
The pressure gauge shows 0.35 bar
